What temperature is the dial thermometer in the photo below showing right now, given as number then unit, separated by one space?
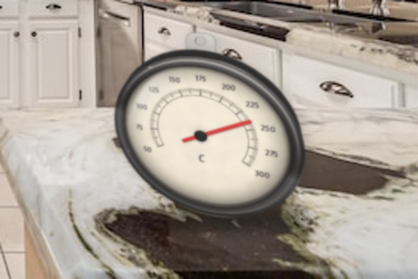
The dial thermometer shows 237.5 °C
